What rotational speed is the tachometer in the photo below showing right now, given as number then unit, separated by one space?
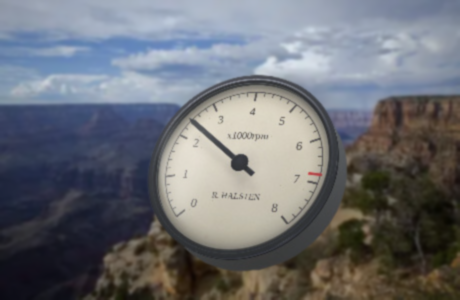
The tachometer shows 2400 rpm
